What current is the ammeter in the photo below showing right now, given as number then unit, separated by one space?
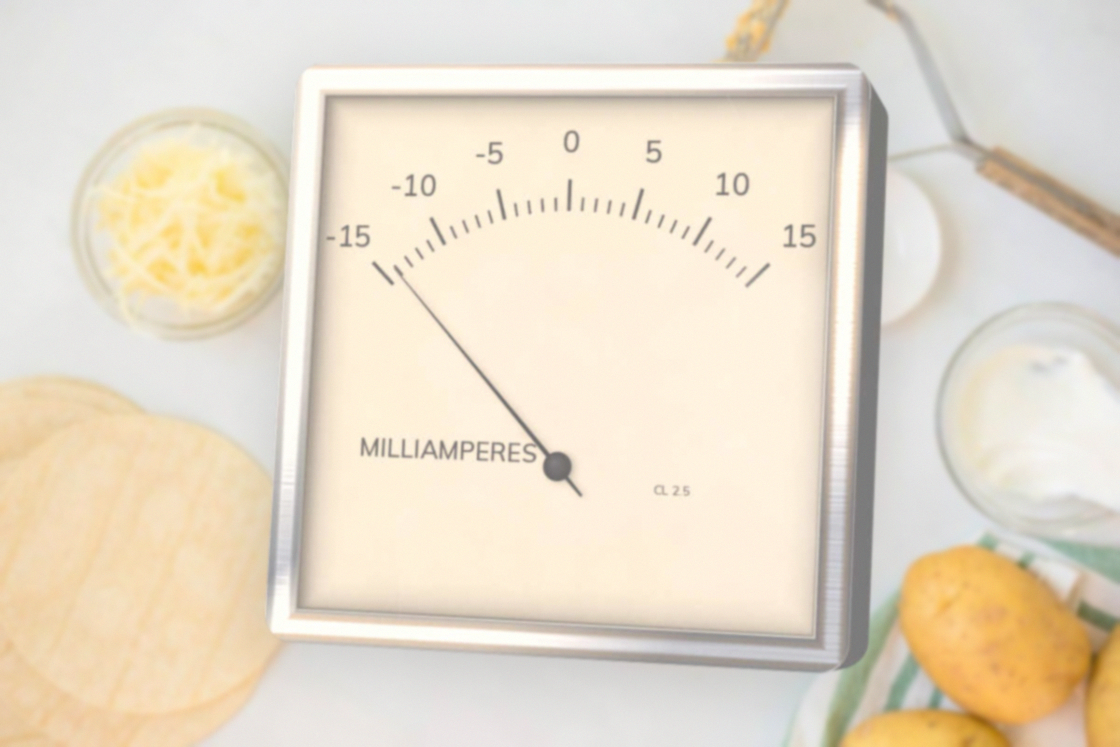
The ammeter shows -14 mA
